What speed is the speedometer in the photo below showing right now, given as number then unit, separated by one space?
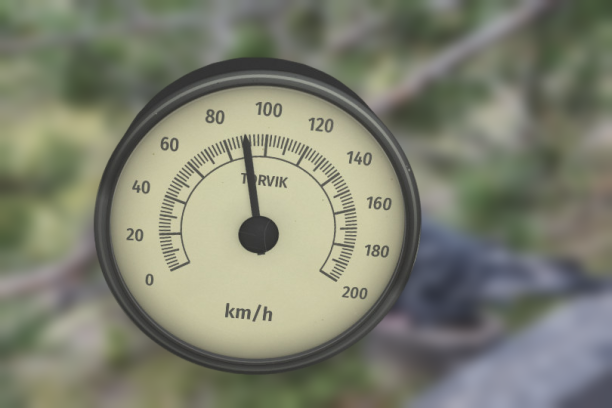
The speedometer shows 90 km/h
